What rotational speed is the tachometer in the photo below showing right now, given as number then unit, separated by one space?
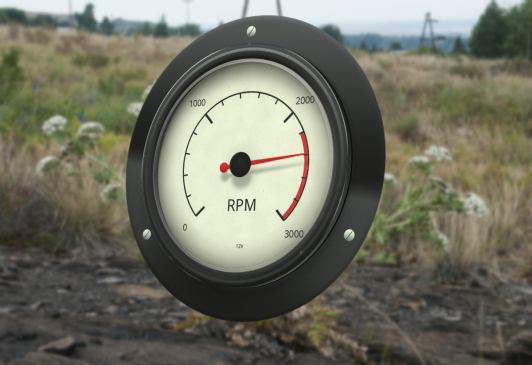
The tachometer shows 2400 rpm
